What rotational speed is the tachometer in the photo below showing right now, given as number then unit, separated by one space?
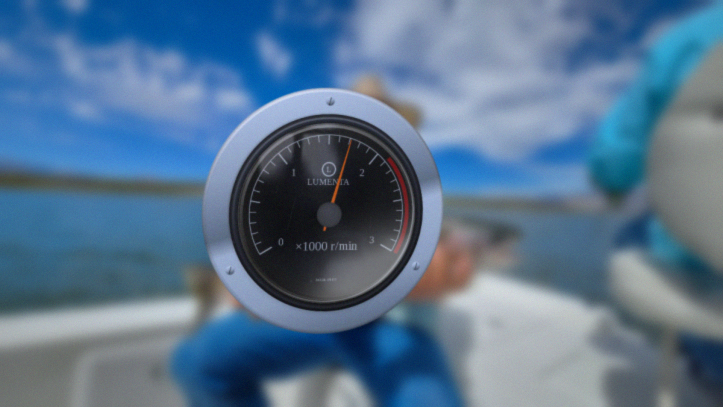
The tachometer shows 1700 rpm
